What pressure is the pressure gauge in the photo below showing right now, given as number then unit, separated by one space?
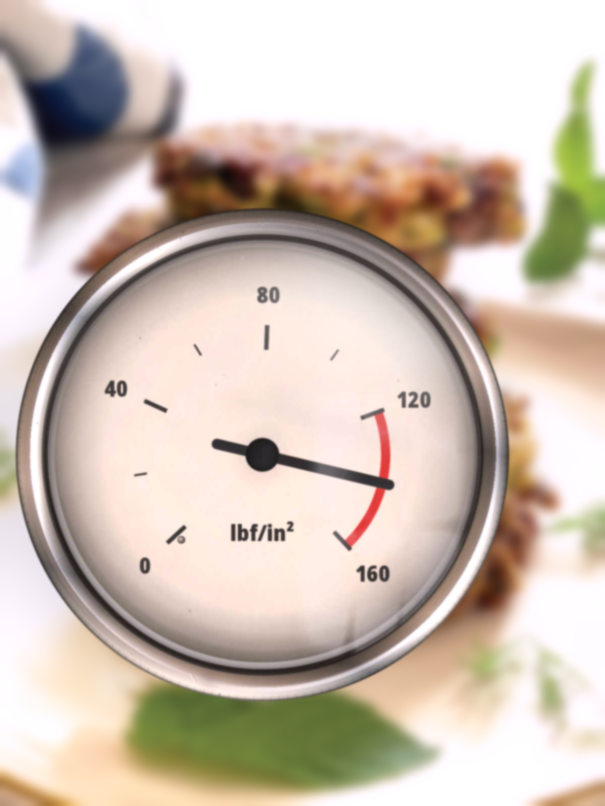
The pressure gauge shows 140 psi
